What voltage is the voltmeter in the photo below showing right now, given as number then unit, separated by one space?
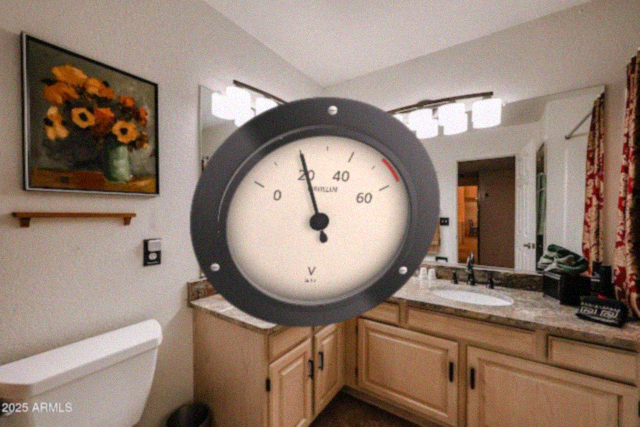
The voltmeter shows 20 V
